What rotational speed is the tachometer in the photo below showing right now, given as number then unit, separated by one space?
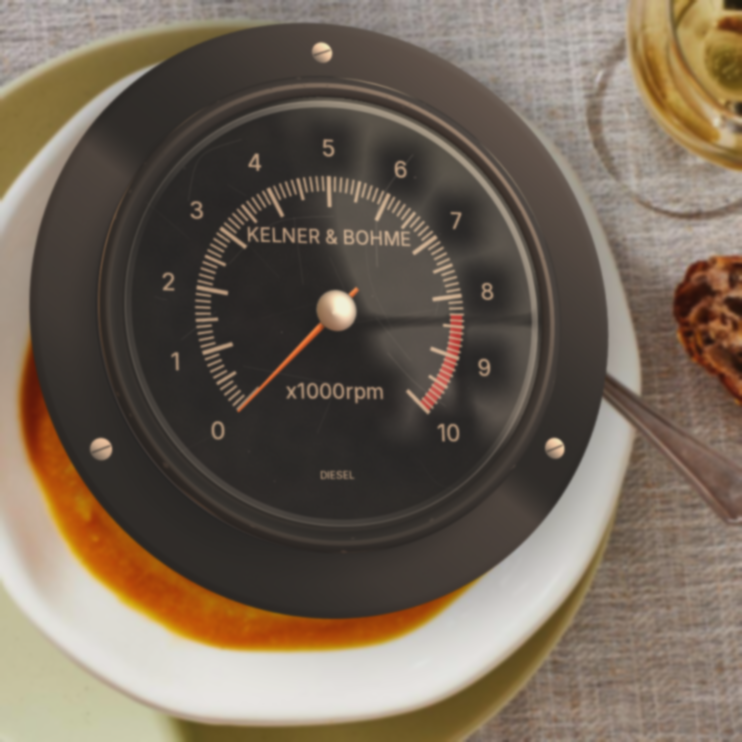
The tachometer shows 0 rpm
